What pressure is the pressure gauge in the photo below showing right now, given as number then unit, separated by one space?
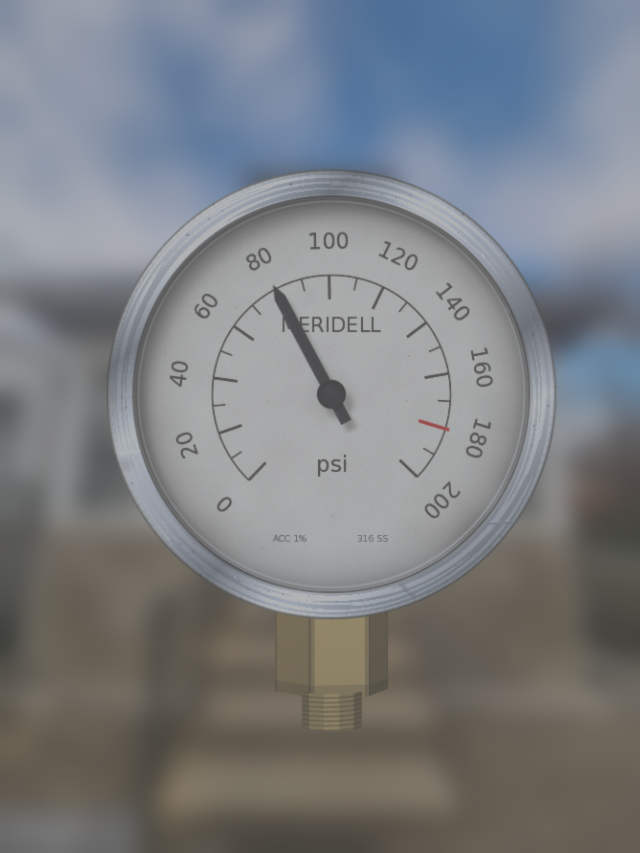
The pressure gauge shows 80 psi
